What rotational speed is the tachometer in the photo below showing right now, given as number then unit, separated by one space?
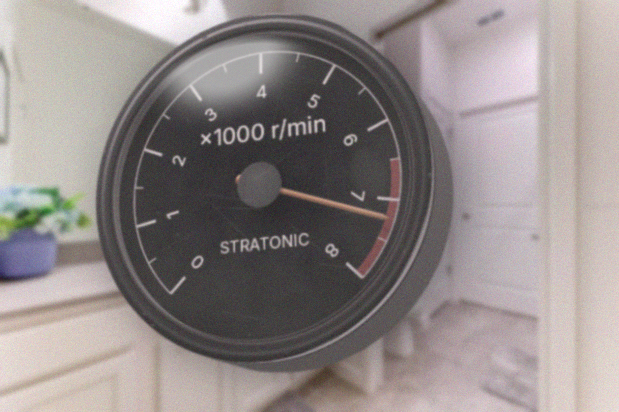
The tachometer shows 7250 rpm
